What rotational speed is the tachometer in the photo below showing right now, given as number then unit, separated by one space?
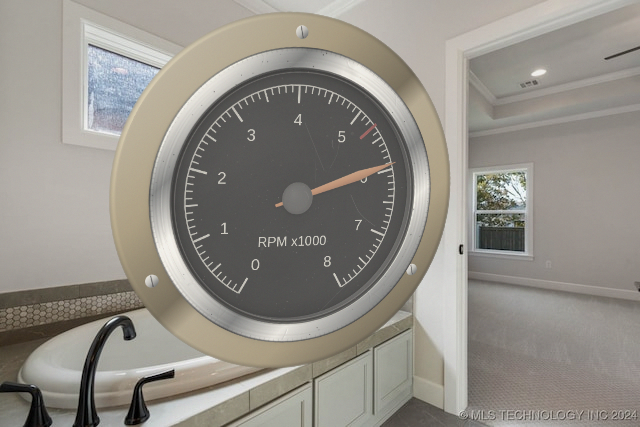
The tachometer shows 5900 rpm
